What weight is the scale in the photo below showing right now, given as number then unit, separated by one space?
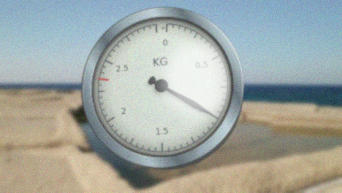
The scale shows 1 kg
